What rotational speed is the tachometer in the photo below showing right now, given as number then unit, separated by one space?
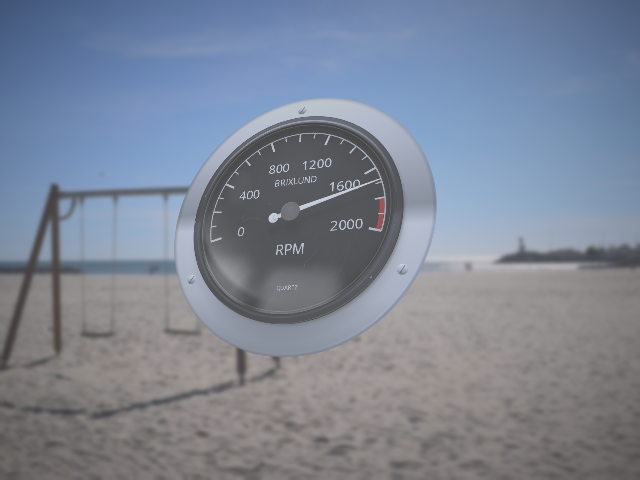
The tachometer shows 1700 rpm
